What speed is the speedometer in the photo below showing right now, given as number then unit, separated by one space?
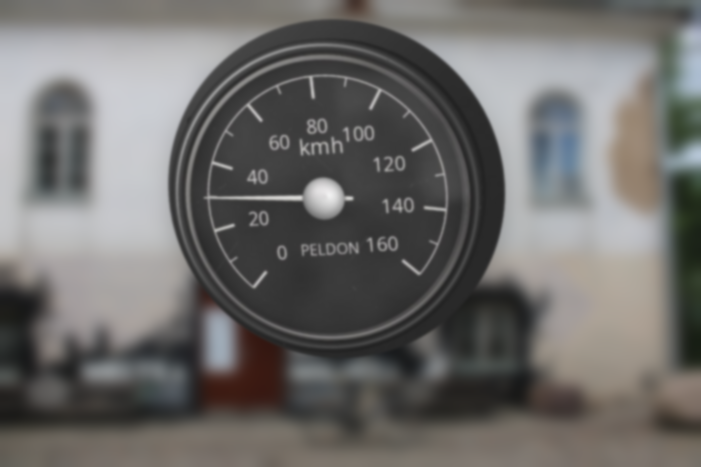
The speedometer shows 30 km/h
